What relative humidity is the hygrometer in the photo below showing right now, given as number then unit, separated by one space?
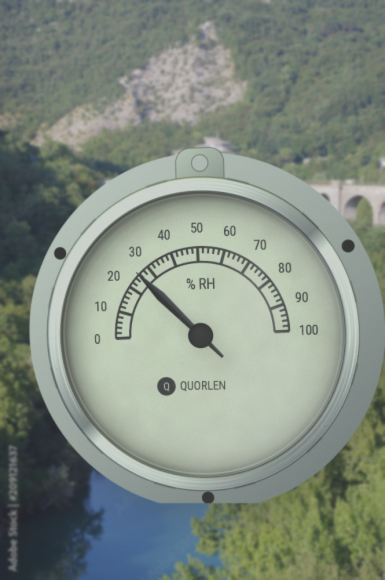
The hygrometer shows 26 %
